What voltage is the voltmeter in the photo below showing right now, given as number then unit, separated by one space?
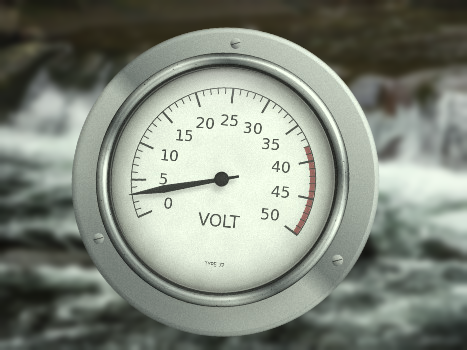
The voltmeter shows 3 V
